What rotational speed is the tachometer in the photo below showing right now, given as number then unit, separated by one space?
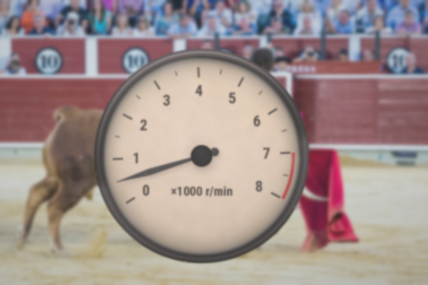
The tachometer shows 500 rpm
